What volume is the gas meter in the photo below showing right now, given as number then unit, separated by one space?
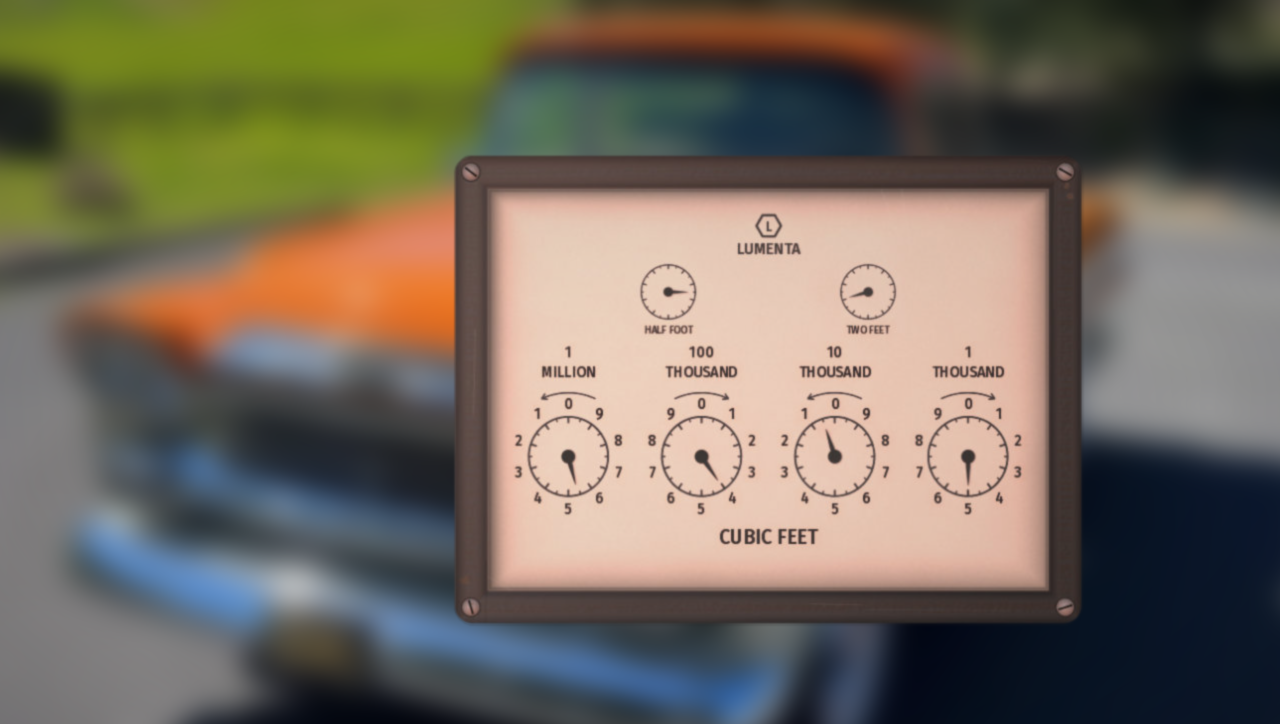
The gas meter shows 540500 ft³
